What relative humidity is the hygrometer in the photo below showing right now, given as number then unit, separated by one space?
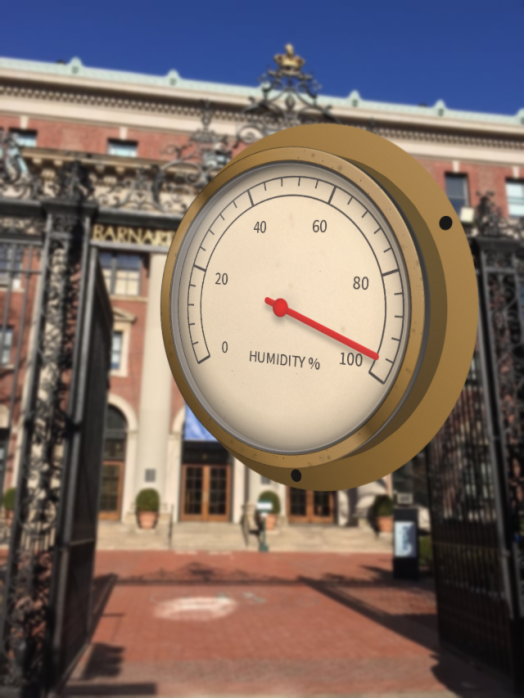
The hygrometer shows 96 %
